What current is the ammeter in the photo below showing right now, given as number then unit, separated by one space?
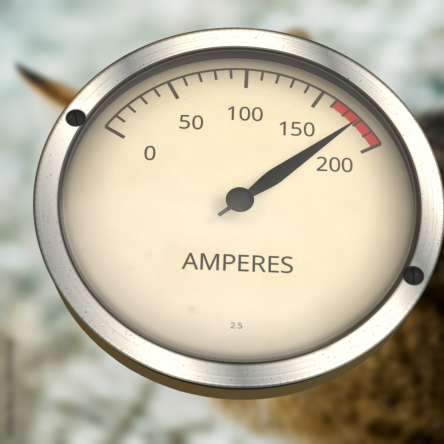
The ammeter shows 180 A
